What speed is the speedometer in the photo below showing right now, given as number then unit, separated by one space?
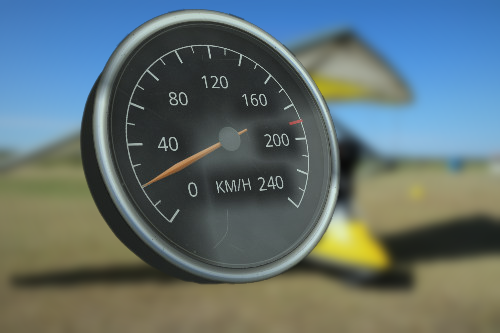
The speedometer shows 20 km/h
